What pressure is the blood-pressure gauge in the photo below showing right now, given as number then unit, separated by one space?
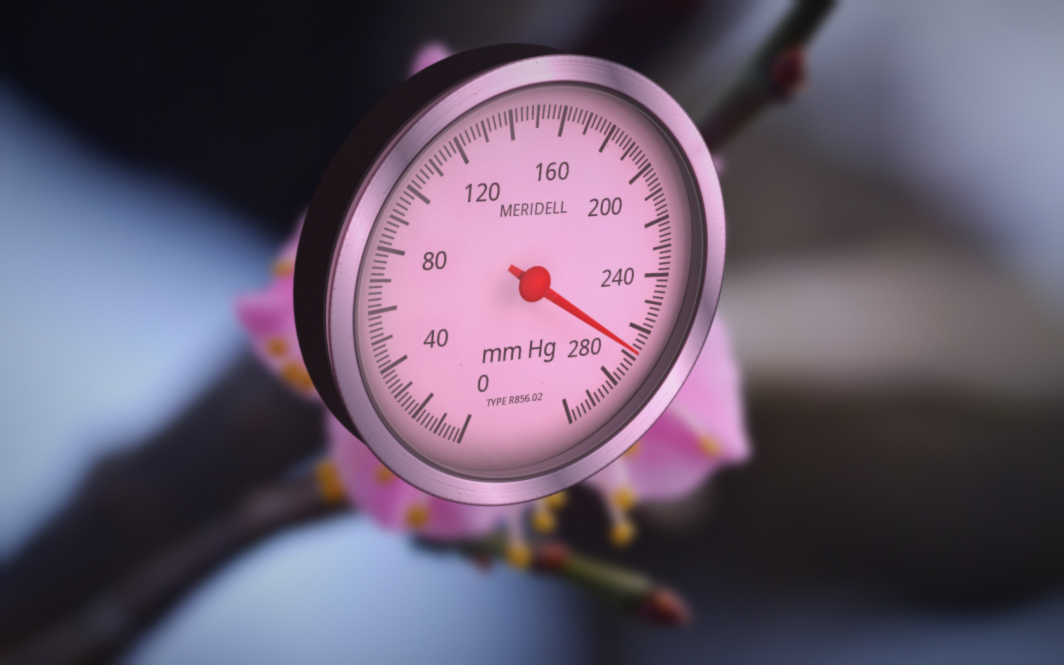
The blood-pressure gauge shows 268 mmHg
